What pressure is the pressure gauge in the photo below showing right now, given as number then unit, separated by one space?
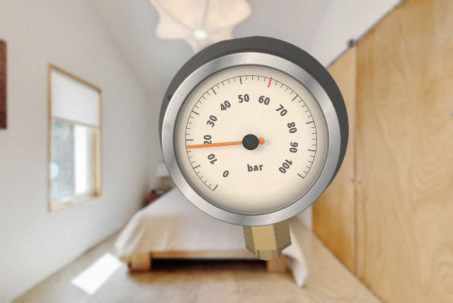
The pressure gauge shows 18 bar
